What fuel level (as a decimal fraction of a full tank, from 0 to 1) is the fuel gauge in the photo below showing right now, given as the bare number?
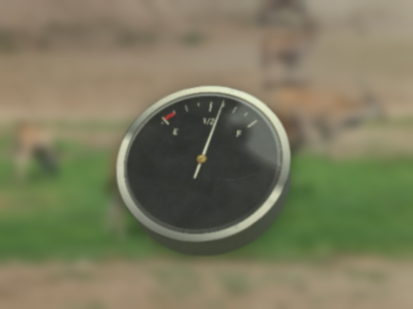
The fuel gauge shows 0.625
